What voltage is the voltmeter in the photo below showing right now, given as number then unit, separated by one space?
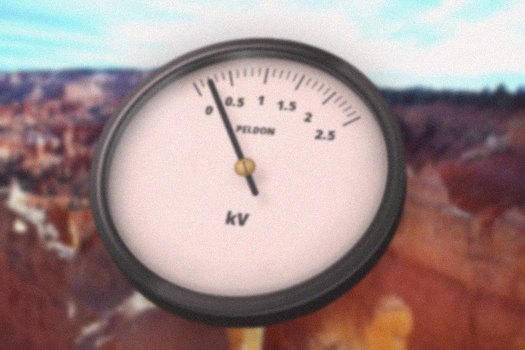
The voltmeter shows 0.2 kV
